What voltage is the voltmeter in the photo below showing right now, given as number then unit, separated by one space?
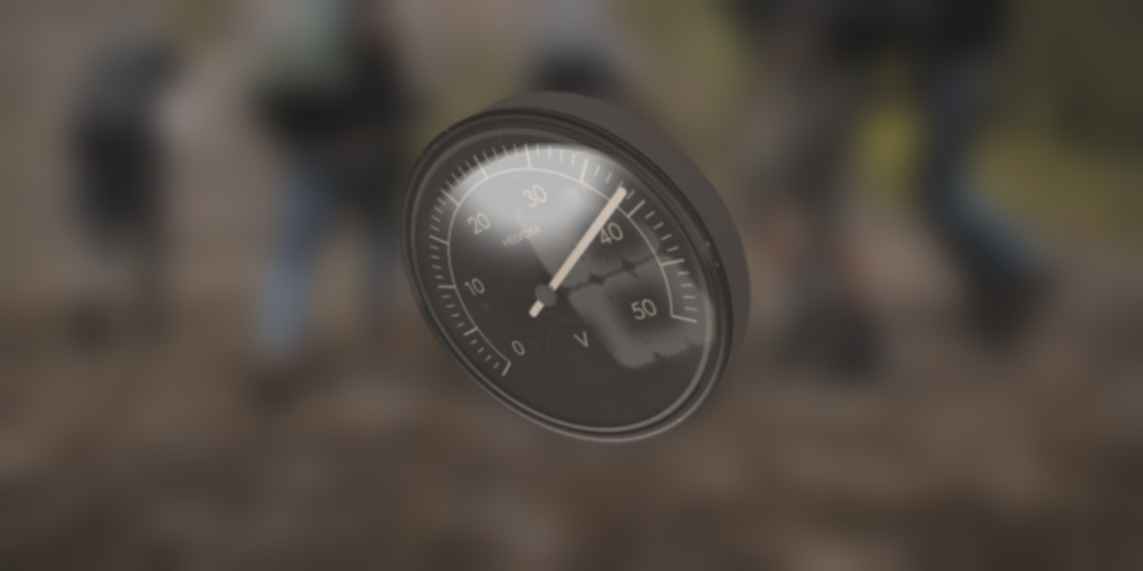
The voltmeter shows 38.5 V
